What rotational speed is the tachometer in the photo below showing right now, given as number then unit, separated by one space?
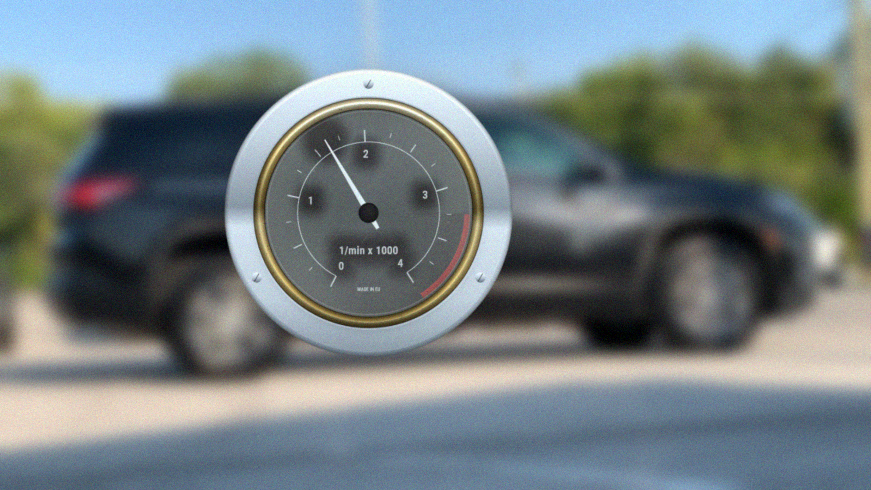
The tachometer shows 1625 rpm
